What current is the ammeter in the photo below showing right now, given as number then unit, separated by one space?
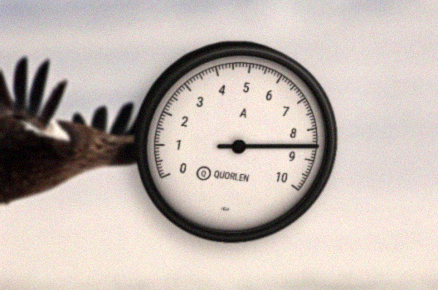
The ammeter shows 8.5 A
